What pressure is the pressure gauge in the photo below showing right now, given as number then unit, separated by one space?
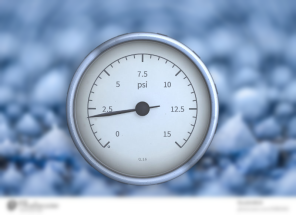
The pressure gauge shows 2 psi
